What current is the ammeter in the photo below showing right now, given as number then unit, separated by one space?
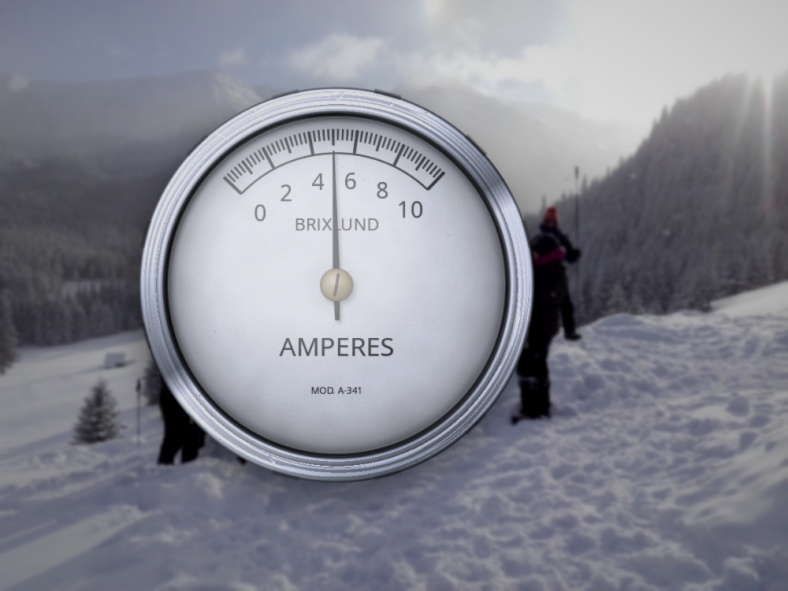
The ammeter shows 5 A
